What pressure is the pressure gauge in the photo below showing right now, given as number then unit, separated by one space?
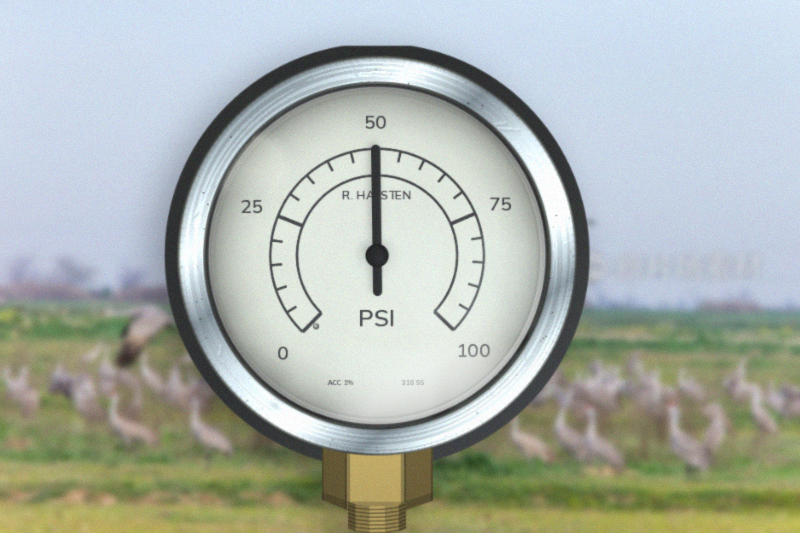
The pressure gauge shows 50 psi
